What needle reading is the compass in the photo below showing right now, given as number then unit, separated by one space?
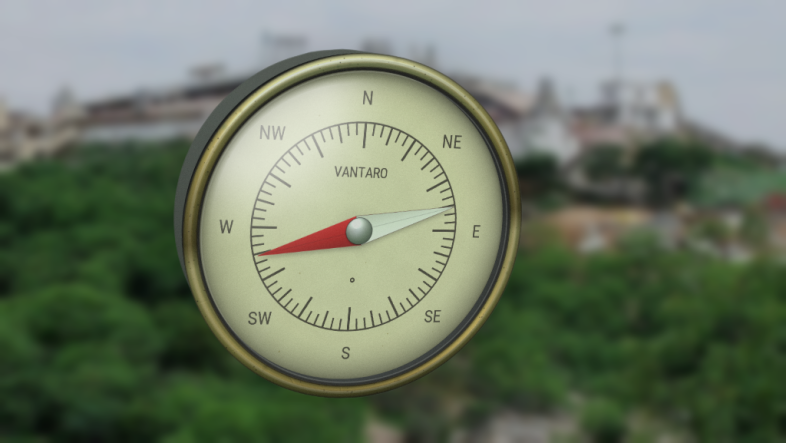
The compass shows 255 °
